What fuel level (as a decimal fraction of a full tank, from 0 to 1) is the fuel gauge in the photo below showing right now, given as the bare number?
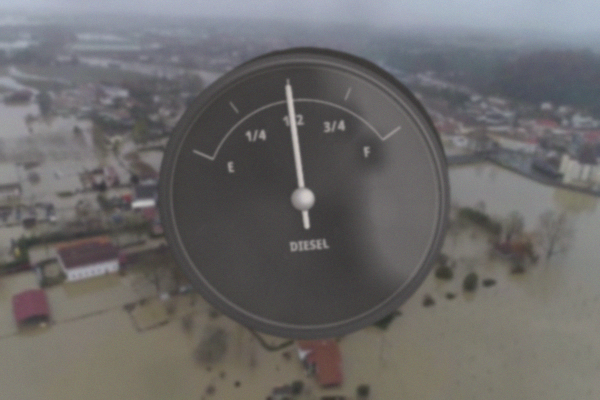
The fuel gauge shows 0.5
